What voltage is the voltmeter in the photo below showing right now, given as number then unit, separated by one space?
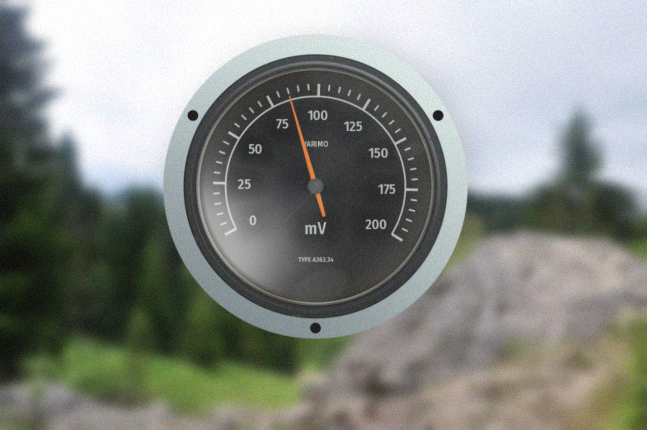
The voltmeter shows 85 mV
